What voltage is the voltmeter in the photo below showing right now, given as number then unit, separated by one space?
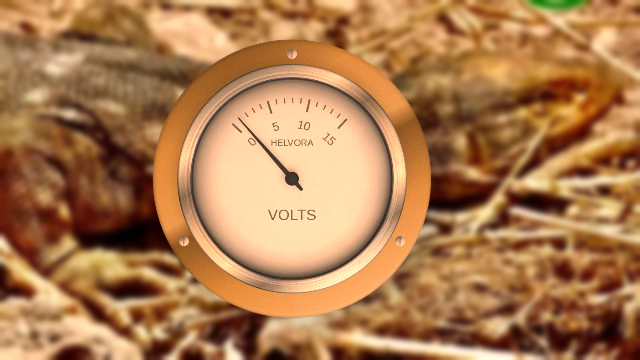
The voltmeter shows 1 V
